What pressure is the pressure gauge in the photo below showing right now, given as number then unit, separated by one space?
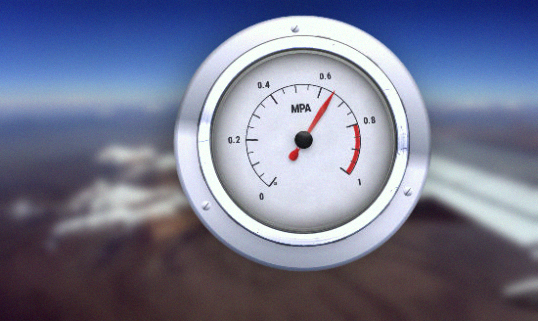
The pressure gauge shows 0.65 MPa
